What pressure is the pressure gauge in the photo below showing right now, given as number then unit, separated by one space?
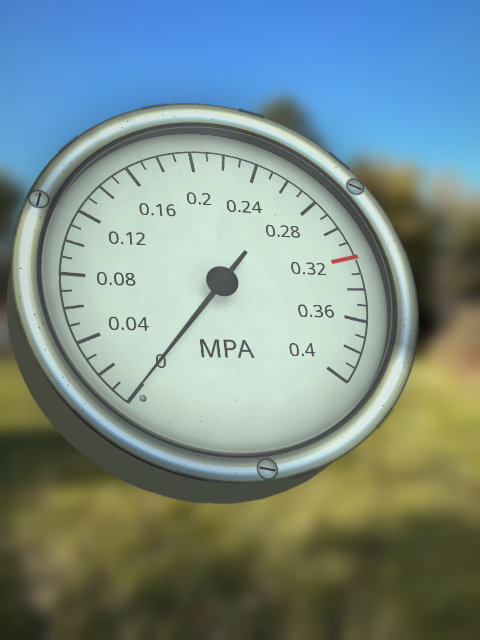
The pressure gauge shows 0 MPa
